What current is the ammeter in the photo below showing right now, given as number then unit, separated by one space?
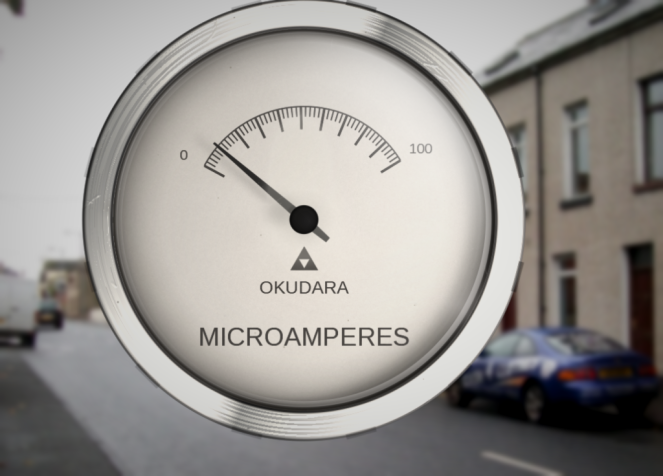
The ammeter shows 10 µA
